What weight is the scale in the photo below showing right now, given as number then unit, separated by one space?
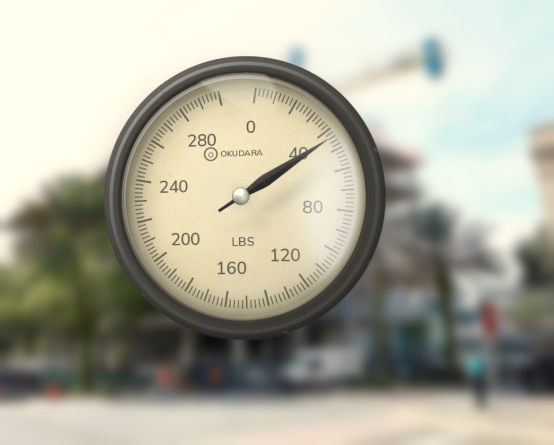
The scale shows 44 lb
